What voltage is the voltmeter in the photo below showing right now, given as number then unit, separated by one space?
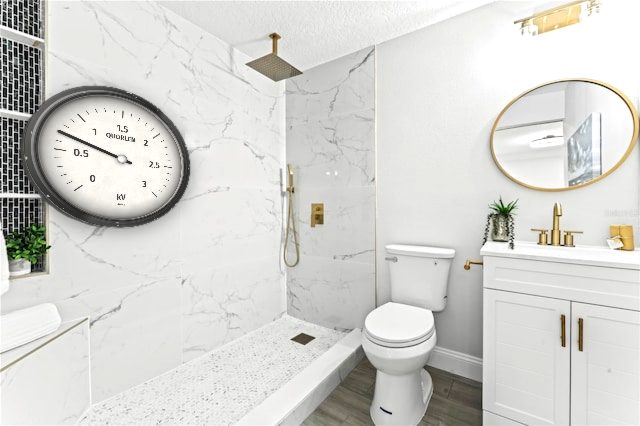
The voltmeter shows 0.7 kV
